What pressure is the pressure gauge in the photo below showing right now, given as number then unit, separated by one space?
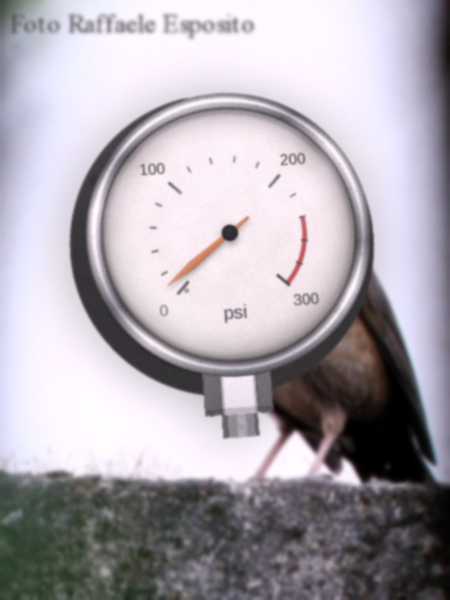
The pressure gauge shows 10 psi
